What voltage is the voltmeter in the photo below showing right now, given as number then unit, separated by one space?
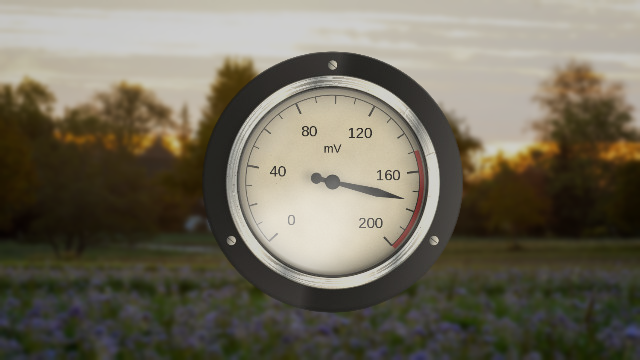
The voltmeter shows 175 mV
